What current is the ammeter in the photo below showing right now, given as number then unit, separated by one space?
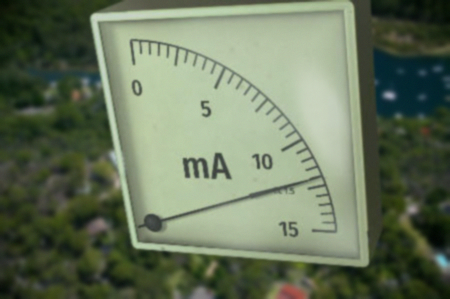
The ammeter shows 12 mA
